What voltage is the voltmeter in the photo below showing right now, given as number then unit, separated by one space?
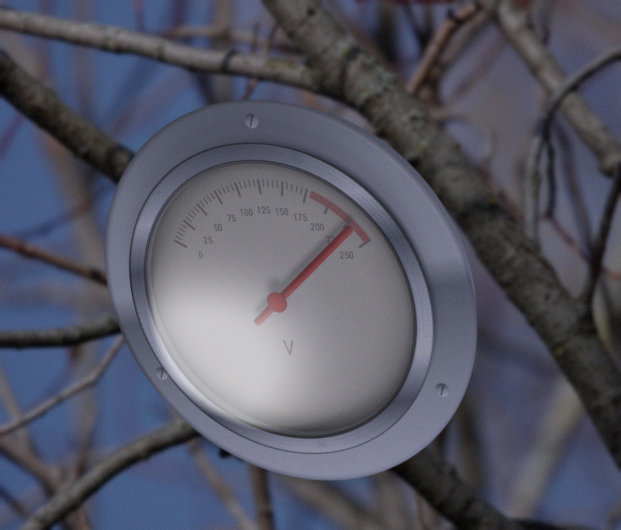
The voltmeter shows 230 V
